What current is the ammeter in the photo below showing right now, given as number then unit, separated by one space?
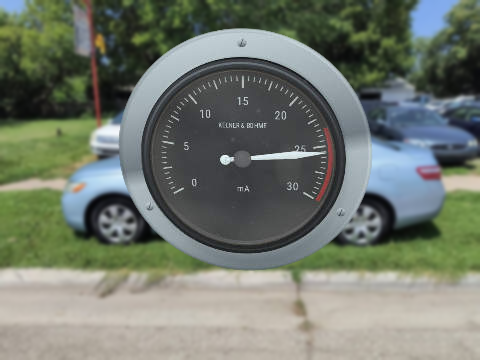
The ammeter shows 25.5 mA
